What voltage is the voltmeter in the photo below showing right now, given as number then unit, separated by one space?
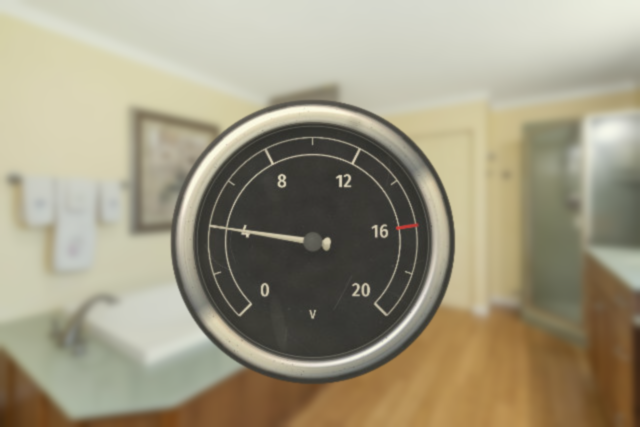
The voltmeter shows 4 V
